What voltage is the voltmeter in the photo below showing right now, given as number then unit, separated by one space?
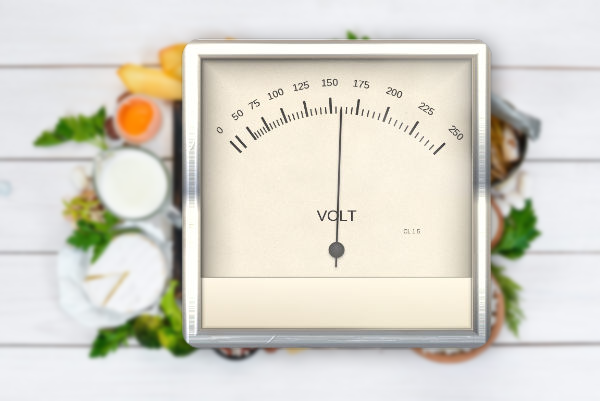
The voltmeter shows 160 V
